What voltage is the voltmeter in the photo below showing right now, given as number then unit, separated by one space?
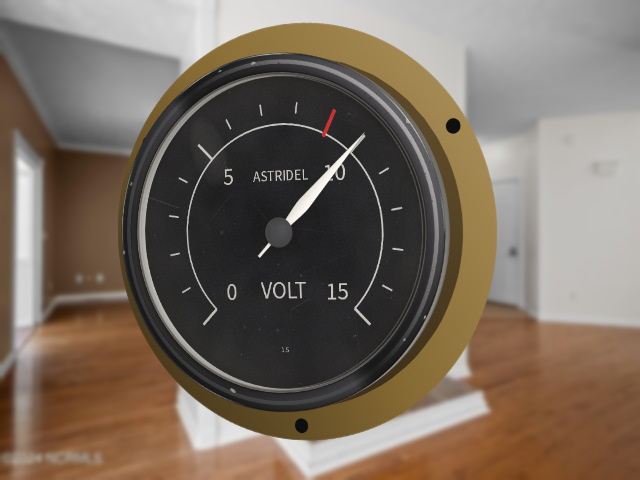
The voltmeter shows 10 V
